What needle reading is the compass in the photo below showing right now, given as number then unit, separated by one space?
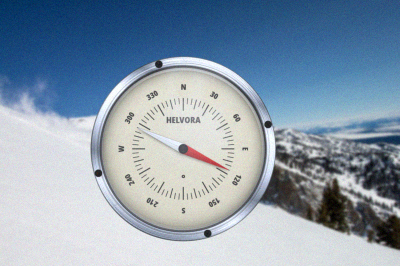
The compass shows 115 °
